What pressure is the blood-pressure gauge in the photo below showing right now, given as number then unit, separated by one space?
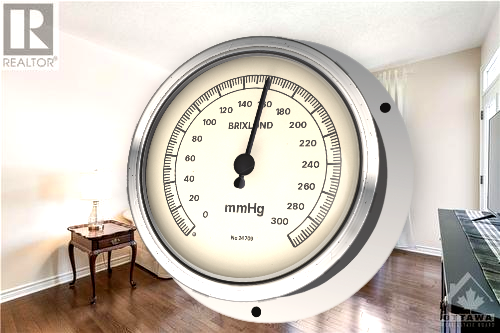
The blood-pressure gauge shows 160 mmHg
